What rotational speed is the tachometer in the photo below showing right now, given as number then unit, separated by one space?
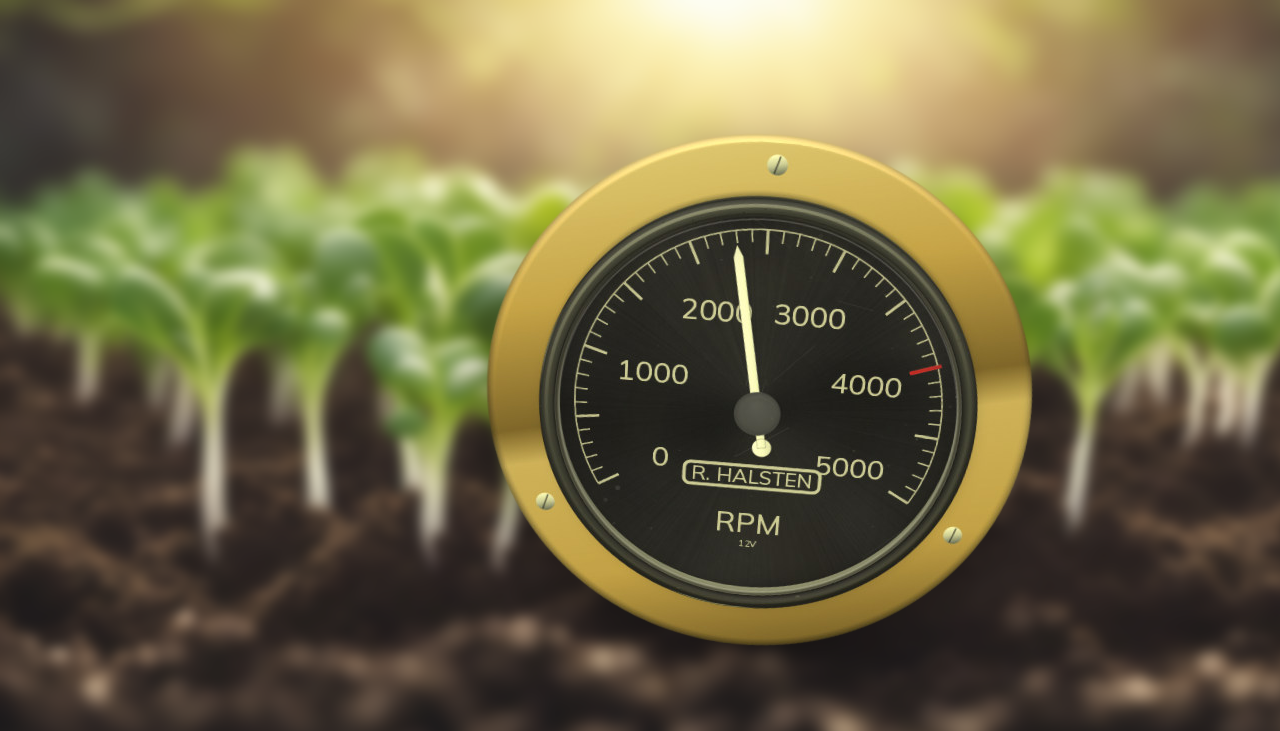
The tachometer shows 2300 rpm
